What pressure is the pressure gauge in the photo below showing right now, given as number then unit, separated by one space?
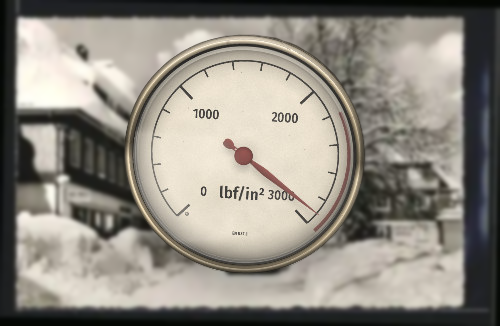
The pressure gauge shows 2900 psi
